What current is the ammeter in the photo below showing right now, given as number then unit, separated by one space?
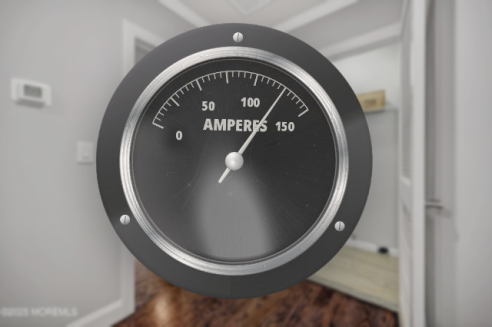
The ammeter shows 125 A
